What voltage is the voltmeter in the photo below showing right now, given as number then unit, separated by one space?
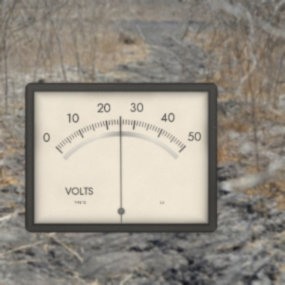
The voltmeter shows 25 V
